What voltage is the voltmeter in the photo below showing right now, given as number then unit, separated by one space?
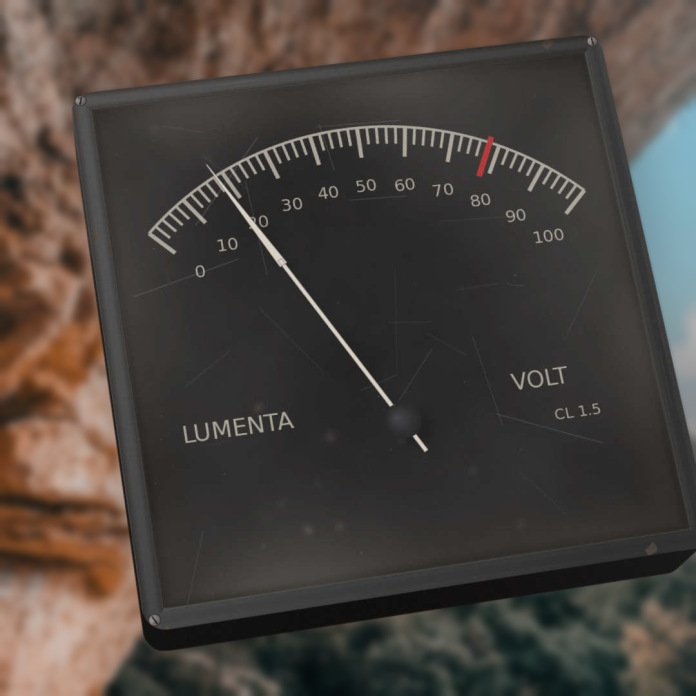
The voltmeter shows 18 V
